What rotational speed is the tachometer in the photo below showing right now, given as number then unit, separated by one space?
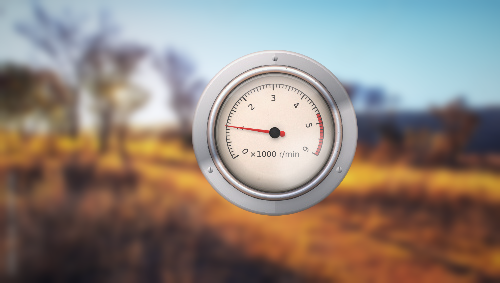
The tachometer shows 1000 rpm
